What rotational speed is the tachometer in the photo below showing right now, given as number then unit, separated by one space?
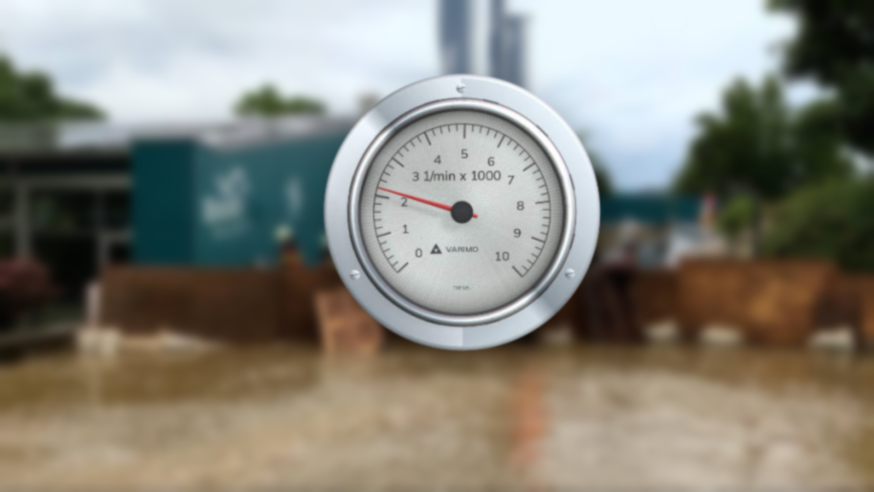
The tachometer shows 2200 rpm
